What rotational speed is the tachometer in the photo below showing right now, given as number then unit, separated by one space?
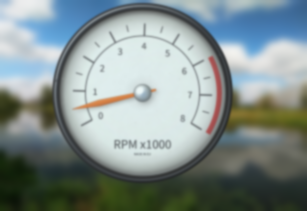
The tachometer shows 500 rpm
